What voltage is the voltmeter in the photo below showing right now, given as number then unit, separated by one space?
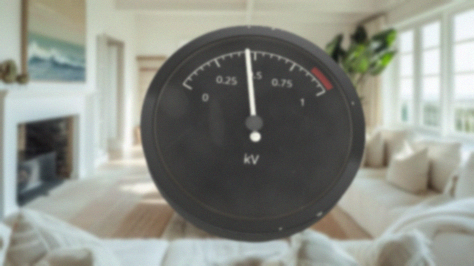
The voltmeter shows 0.45 kV
